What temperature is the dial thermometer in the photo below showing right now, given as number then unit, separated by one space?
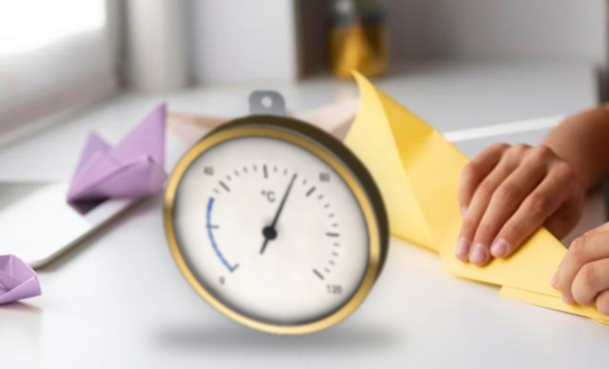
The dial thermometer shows 72 °C
